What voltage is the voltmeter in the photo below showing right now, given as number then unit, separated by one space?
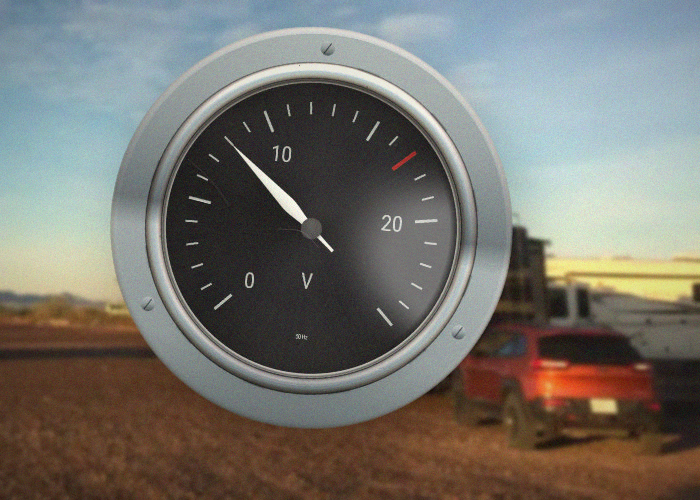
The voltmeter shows 8 V
